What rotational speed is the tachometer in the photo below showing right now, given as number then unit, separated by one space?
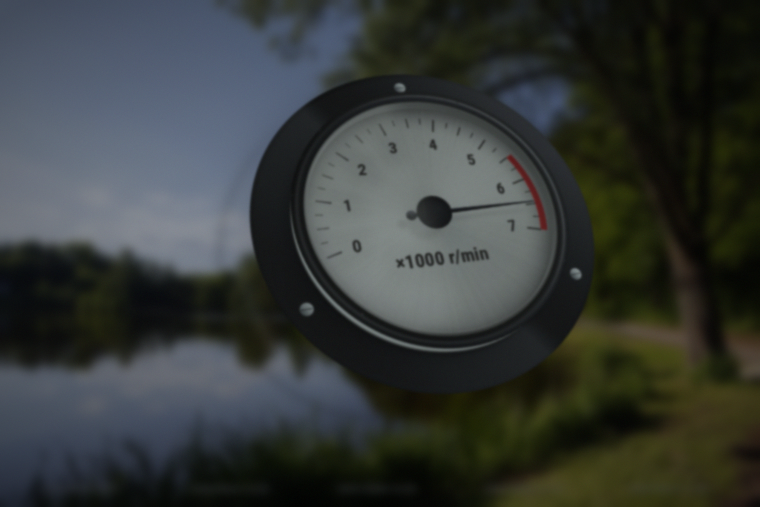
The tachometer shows 6500 rpm
